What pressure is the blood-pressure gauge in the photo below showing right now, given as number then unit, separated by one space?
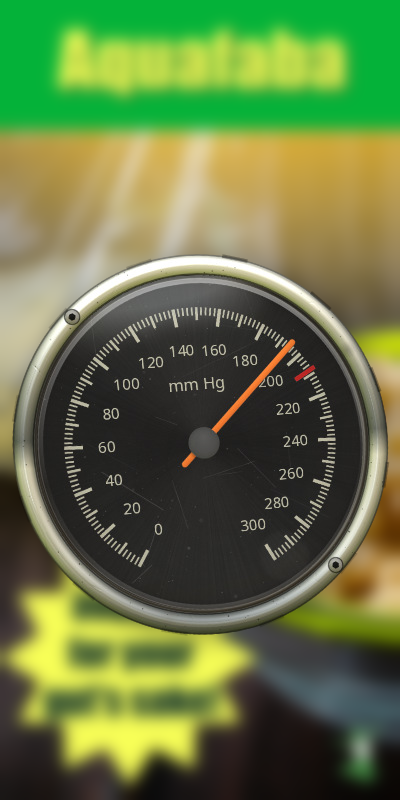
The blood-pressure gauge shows 194 mmHg
